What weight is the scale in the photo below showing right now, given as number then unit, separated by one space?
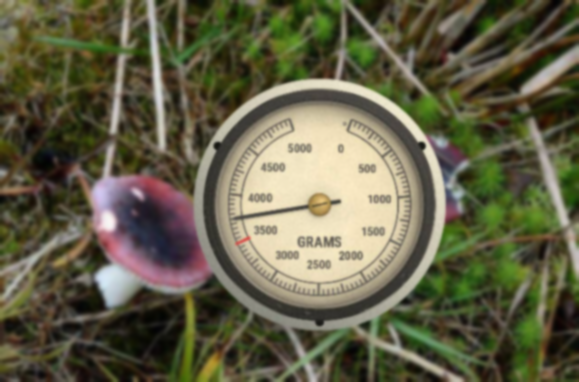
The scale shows 3750 g
